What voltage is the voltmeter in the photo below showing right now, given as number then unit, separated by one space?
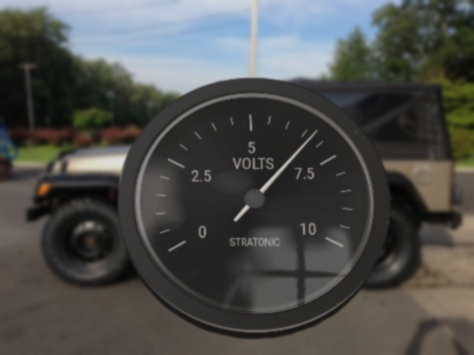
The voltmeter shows 6.75 V
